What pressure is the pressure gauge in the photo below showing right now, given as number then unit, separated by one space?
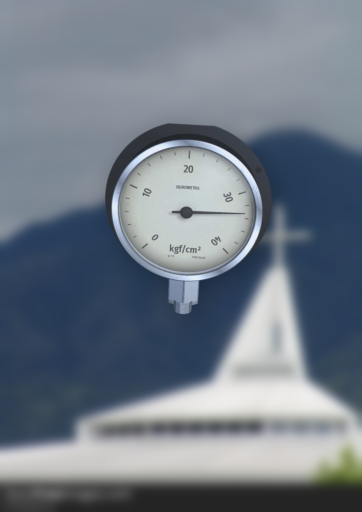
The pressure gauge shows 33 kg/cm²
